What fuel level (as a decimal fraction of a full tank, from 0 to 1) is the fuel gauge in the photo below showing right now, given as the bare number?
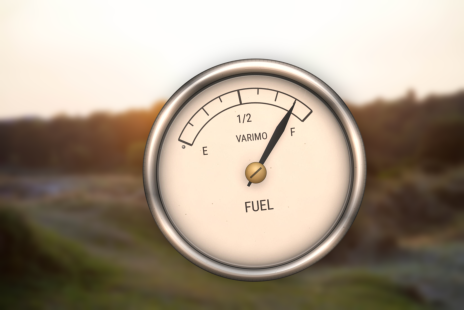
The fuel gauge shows 0.875
